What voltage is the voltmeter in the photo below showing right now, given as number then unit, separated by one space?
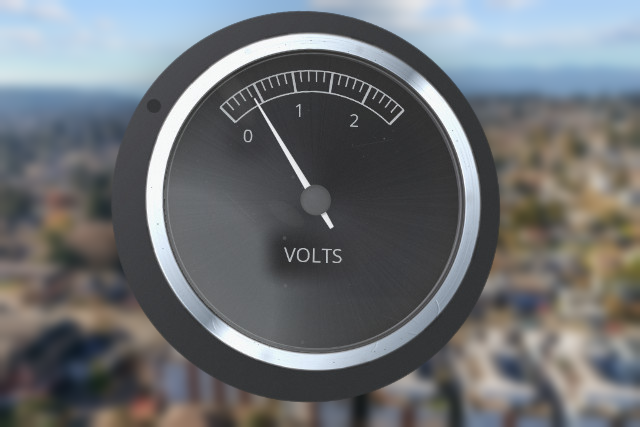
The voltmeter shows 0.4 V
